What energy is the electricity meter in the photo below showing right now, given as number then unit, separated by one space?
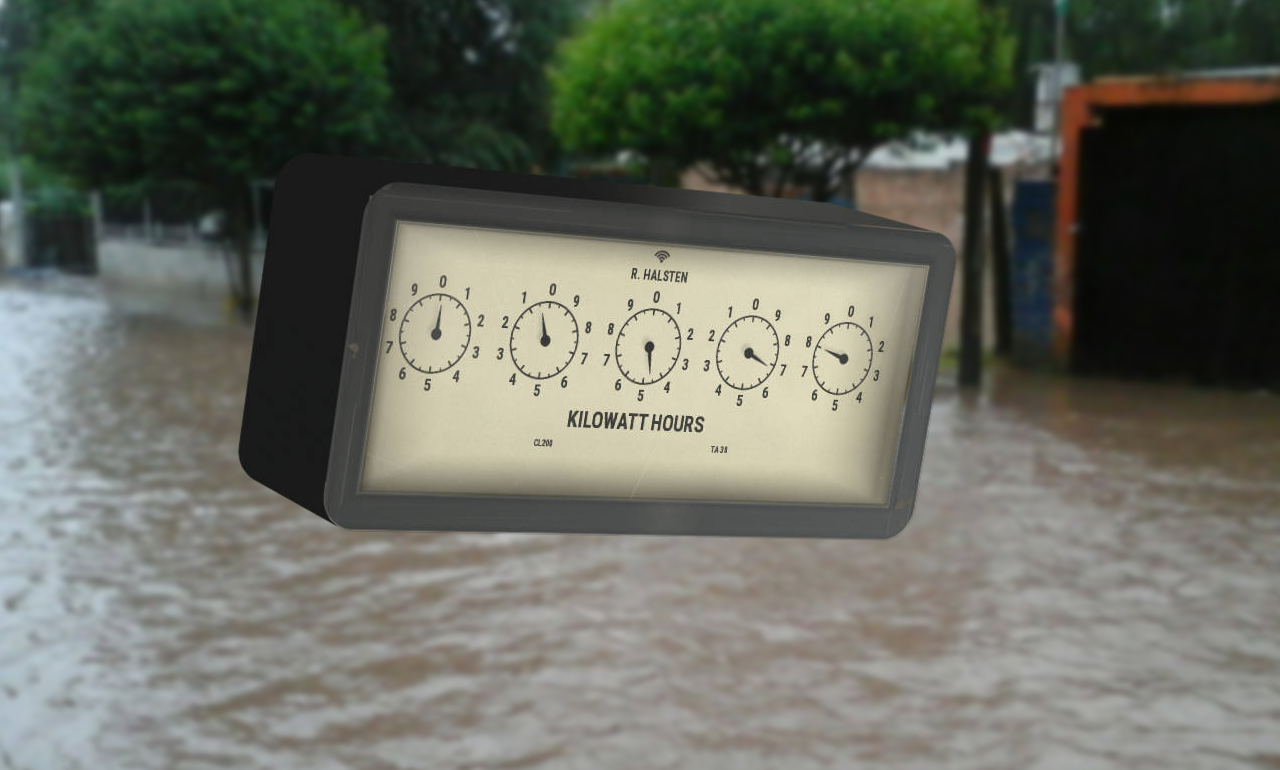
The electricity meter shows 468 kWh
